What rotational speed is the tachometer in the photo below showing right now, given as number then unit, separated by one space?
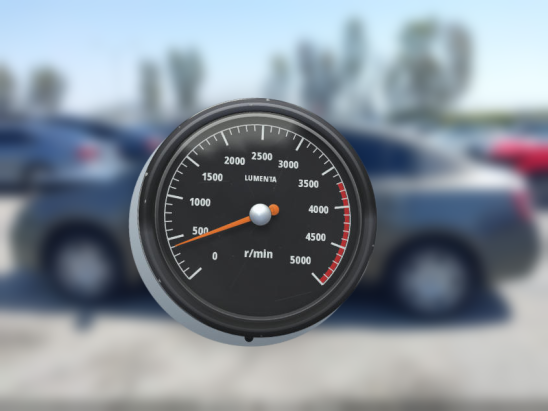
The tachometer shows 400 rpm
